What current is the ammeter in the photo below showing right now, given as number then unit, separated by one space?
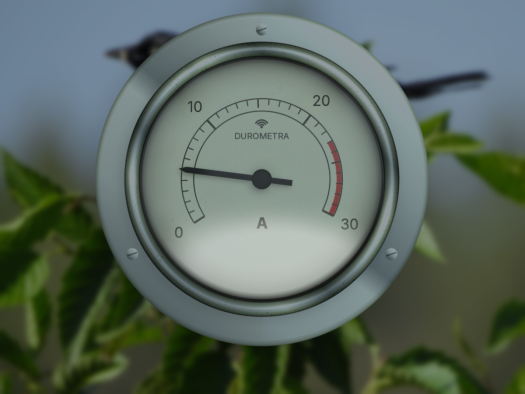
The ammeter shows 5 A
